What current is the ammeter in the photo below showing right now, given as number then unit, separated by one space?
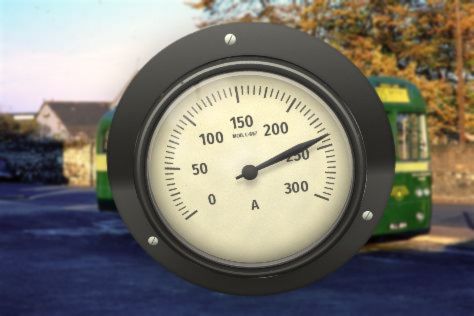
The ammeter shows 240 A
